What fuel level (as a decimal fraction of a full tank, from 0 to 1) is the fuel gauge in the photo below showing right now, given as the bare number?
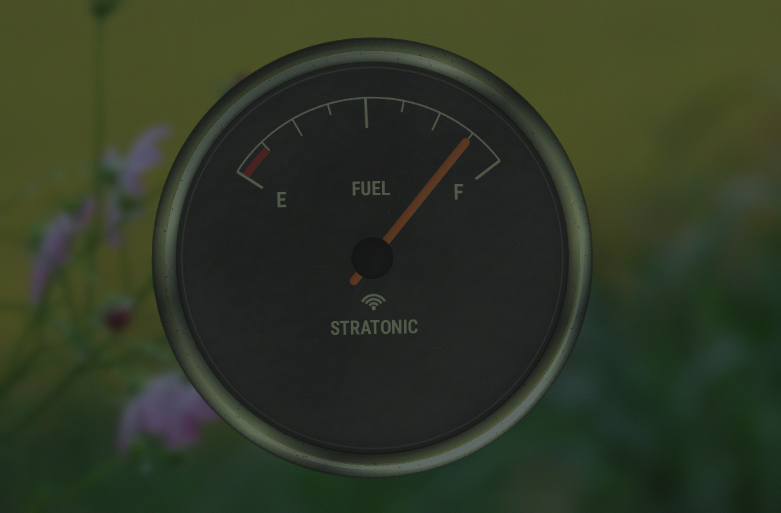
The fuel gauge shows 0.875
